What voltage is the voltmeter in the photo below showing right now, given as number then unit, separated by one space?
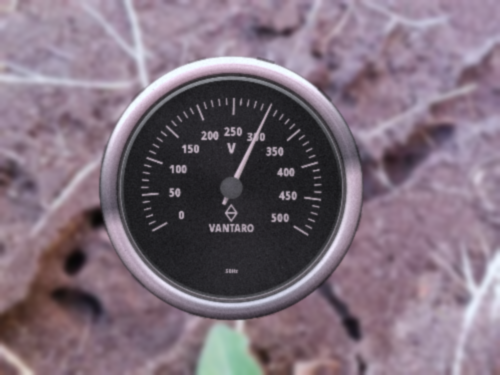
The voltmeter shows 300 V
